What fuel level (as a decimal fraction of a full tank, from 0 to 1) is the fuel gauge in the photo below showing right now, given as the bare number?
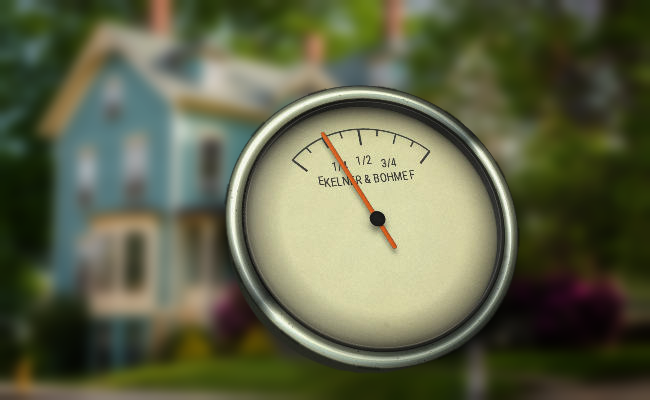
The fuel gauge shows 0.25
